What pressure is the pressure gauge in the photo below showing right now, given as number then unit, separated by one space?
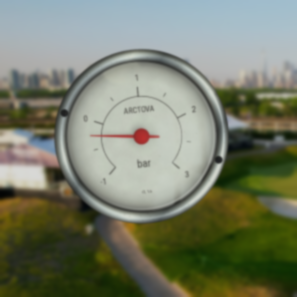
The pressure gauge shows -0.25 bar
